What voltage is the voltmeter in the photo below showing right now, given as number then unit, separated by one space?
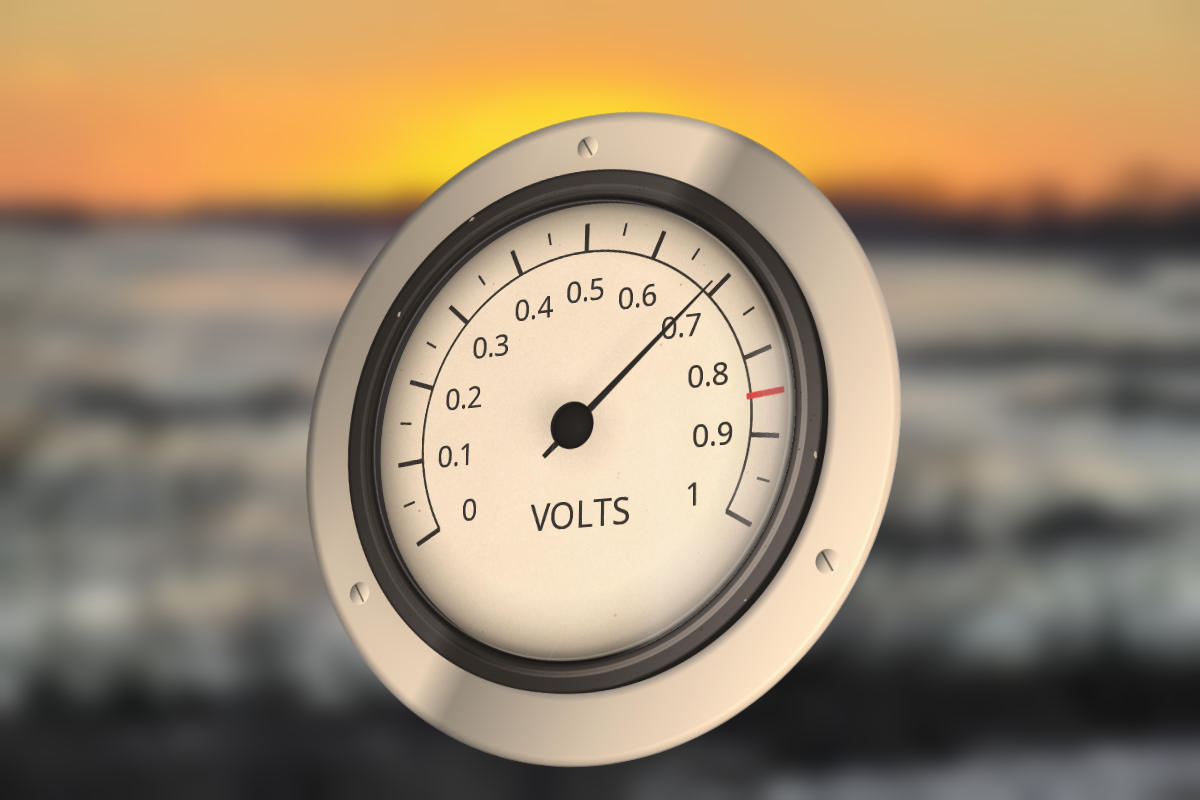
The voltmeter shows 0.7 V
